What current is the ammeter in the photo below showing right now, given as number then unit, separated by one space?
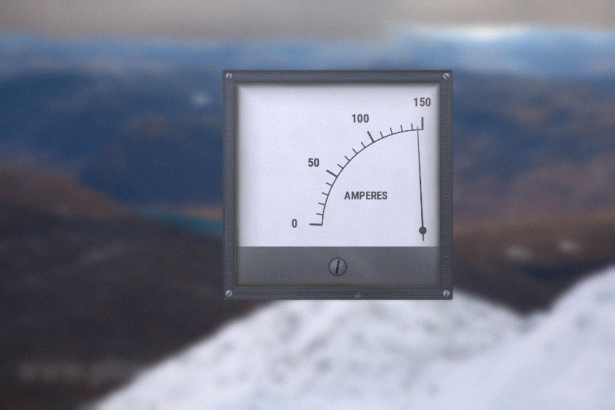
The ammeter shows 145 A
